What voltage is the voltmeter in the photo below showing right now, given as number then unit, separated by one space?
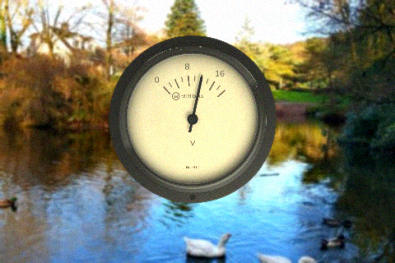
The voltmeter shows 12 V
